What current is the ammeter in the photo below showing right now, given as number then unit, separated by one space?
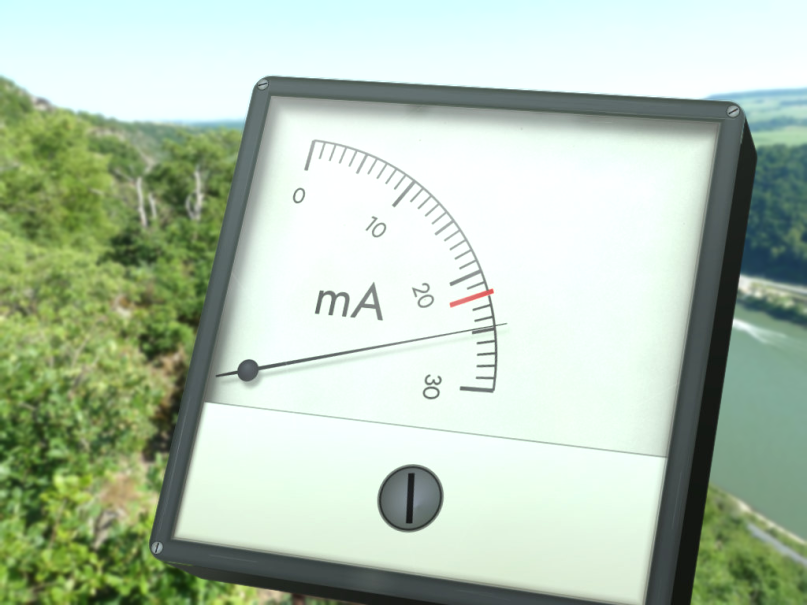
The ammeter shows 25 mA
